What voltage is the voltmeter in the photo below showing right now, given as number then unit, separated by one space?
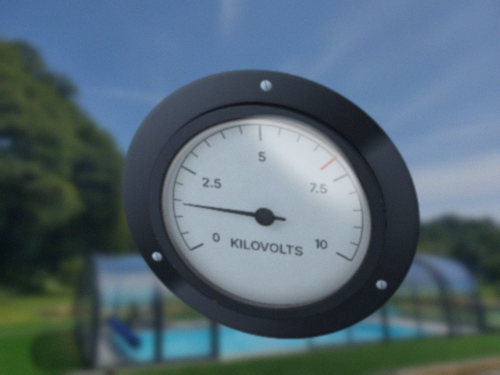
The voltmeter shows 1.5 kV
